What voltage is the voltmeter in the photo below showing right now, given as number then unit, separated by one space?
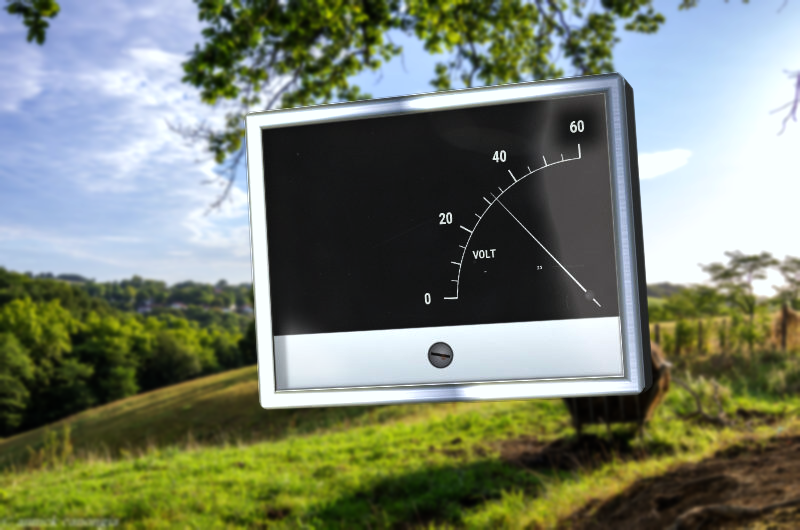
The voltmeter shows 32.5 V
